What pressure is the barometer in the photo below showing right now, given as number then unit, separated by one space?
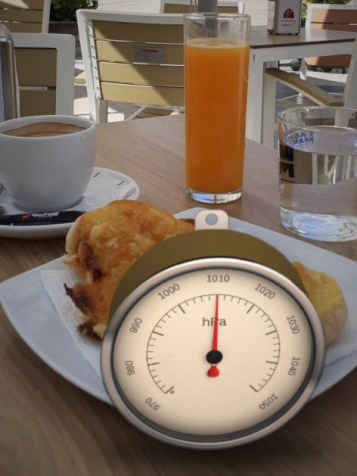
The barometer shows 1010 hPa
